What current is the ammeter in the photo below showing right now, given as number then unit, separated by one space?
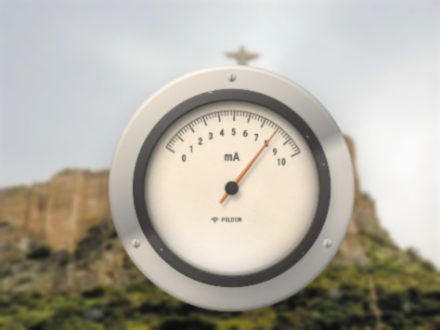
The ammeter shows 8 mA
